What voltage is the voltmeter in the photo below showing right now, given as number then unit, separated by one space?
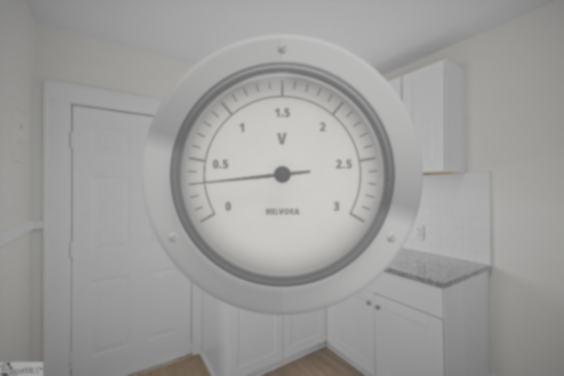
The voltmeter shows 0.3 V
